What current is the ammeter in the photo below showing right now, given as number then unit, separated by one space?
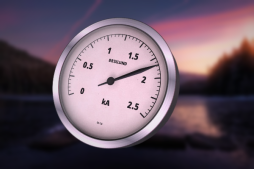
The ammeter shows 1.85 kA
